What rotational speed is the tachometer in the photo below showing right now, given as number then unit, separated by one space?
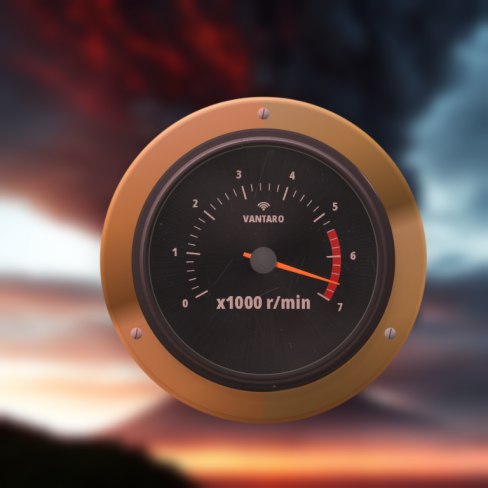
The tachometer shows 6600 rpm
